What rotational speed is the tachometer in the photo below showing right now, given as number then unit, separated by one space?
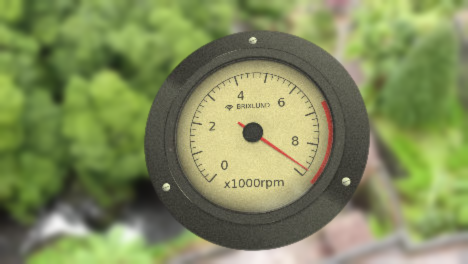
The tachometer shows 8800 rpm
